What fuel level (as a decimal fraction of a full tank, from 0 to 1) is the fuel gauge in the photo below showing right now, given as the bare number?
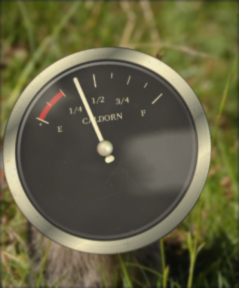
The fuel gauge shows 0.375
